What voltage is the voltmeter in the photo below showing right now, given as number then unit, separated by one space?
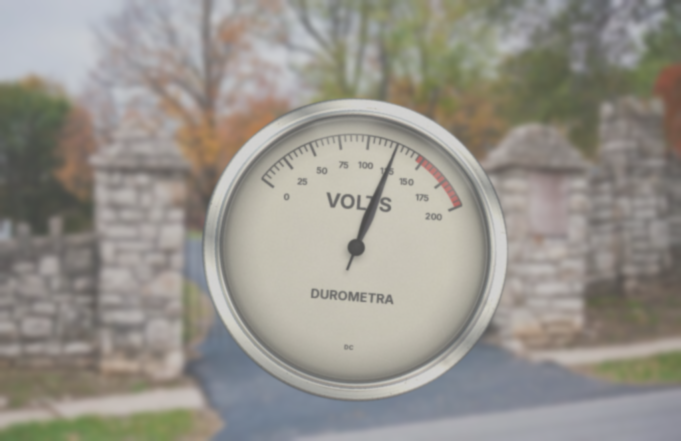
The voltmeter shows 125 V
